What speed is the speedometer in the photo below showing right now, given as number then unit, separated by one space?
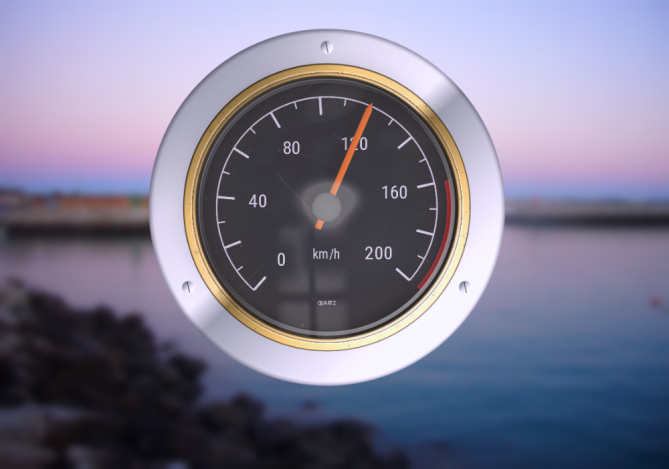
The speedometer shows 120 km/h
